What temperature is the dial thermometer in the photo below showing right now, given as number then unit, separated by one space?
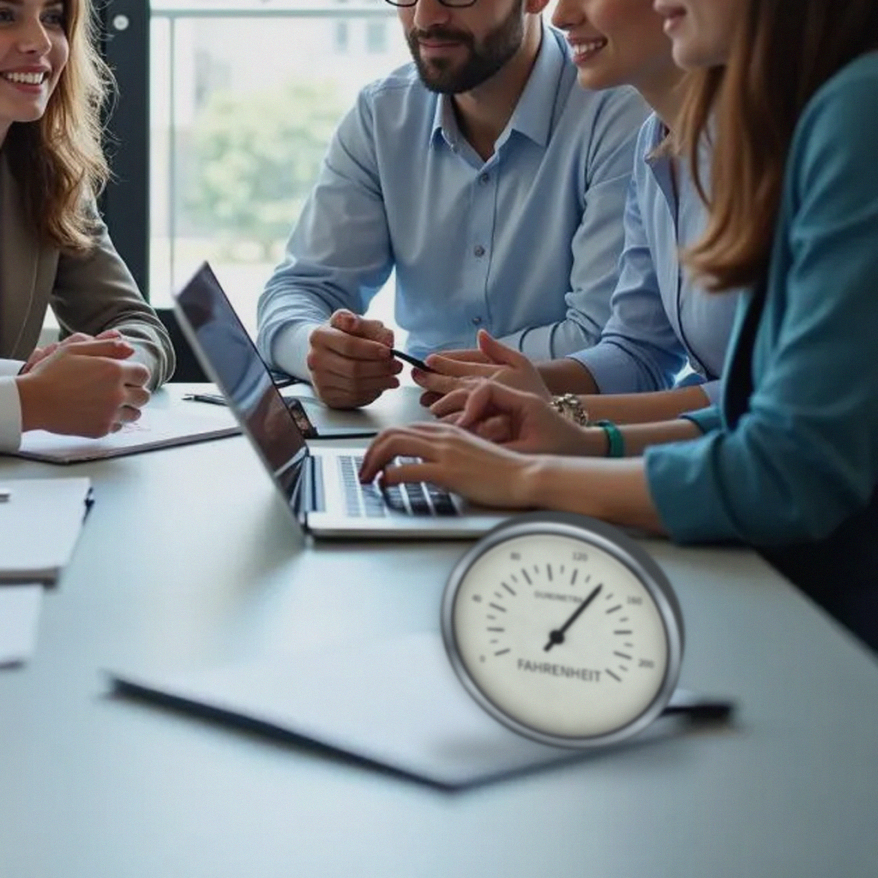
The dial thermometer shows 140 °F
